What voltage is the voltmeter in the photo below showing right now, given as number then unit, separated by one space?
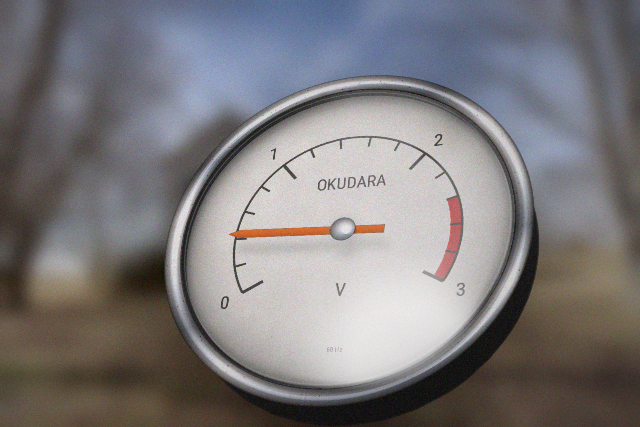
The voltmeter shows 0.4 V
